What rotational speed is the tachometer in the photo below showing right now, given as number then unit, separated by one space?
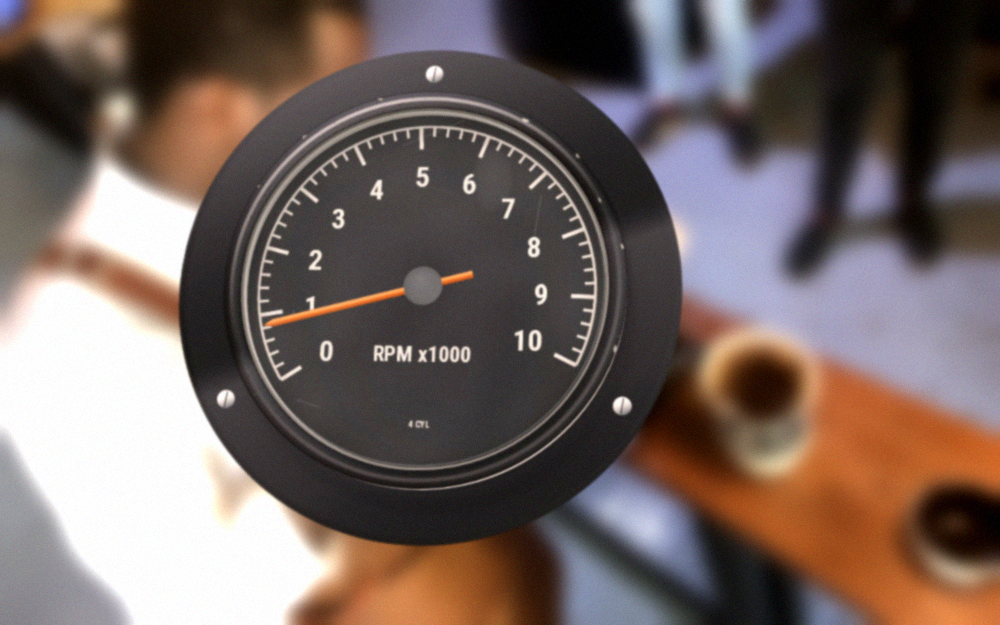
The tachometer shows 800 rpm
